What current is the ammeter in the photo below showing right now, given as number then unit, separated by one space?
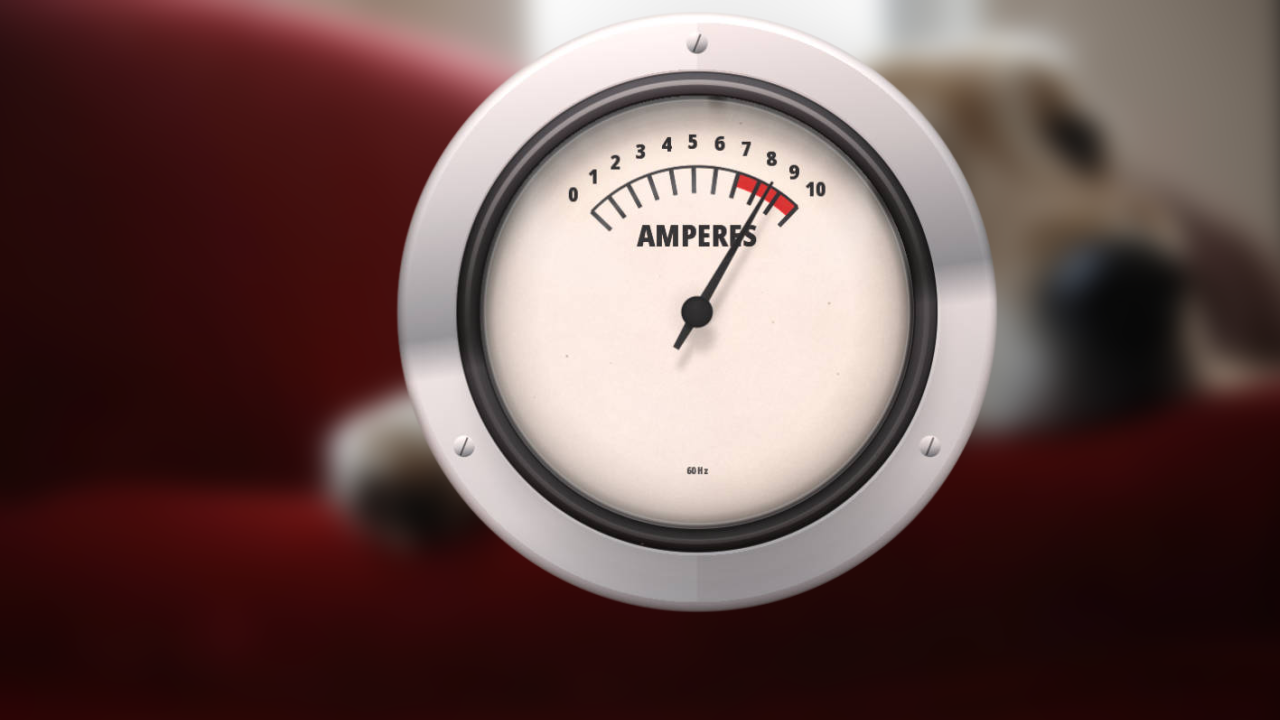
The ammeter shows 8.5 A
